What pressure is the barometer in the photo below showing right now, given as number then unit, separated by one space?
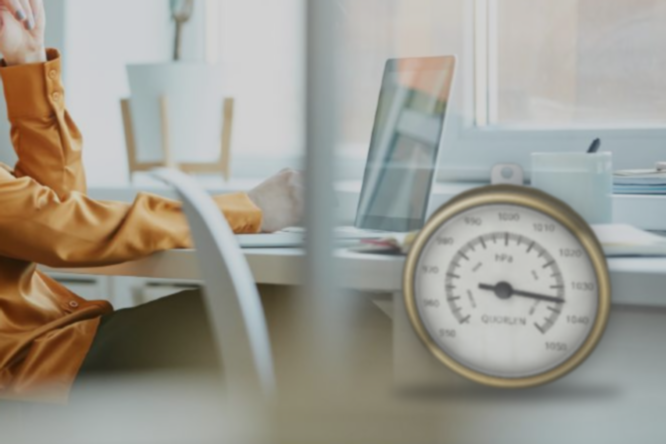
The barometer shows 1035 hPa
